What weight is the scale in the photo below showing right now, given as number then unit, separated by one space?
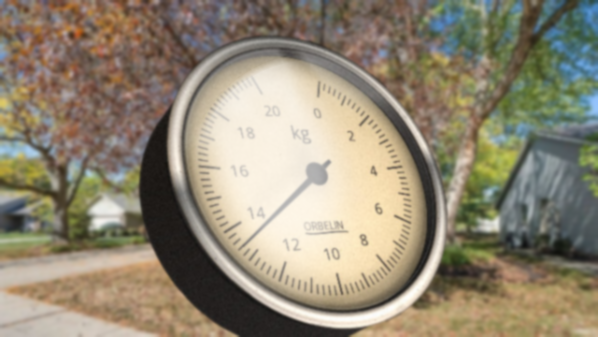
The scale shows 13.4 kg
